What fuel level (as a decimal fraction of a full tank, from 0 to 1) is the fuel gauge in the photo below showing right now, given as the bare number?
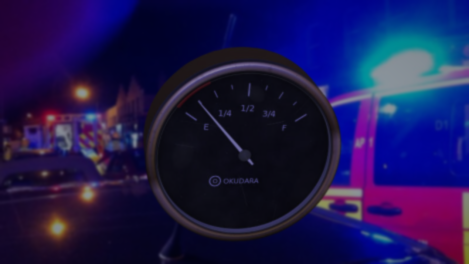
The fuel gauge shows 0.125
